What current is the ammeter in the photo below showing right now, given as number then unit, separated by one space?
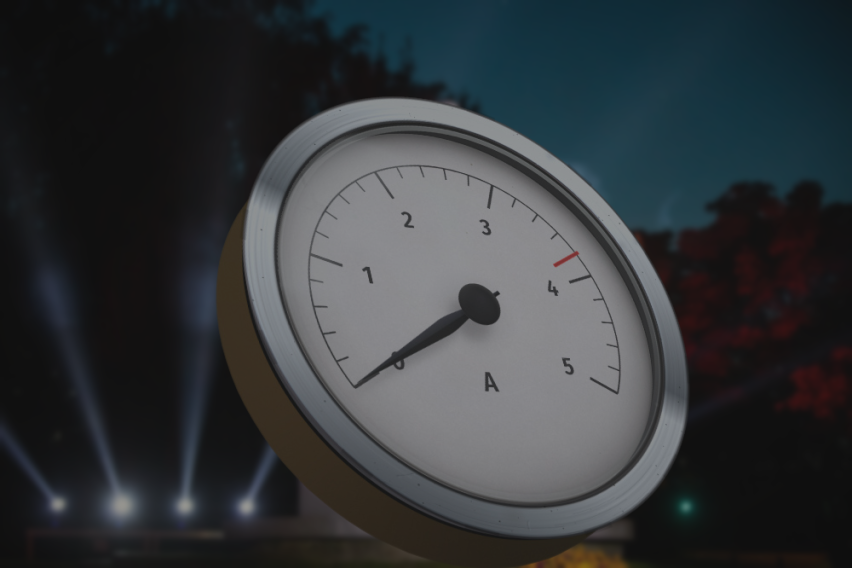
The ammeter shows 0 A
